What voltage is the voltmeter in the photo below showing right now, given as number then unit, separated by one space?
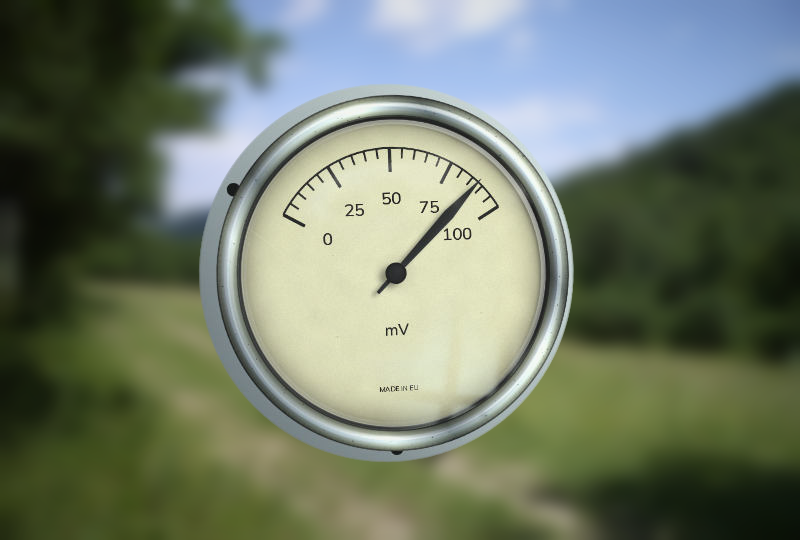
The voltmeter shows 87.5 mV
